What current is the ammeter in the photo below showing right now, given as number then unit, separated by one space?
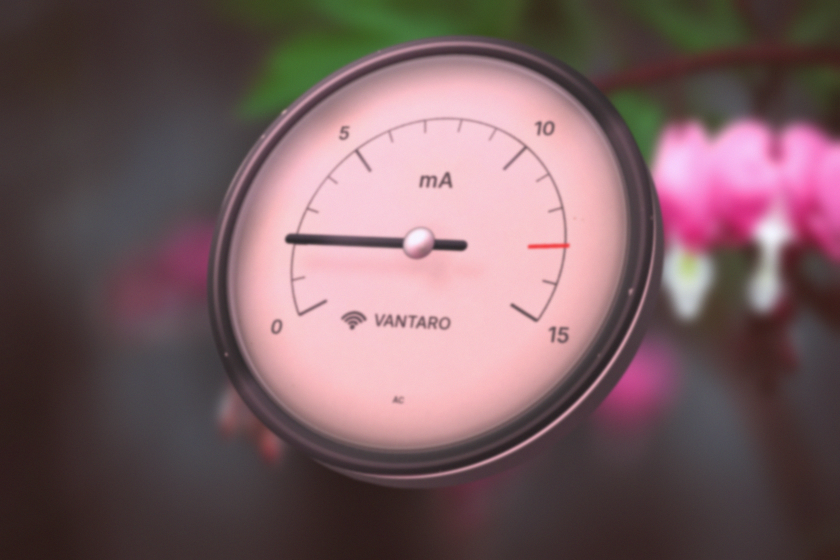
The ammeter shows 2 mA
